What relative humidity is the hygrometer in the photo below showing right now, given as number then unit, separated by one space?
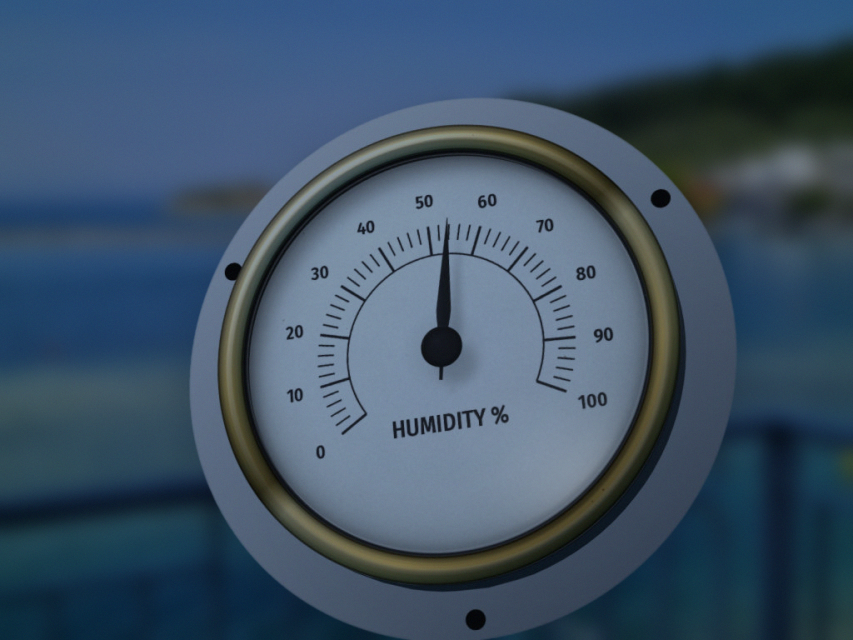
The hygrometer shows 54 %
